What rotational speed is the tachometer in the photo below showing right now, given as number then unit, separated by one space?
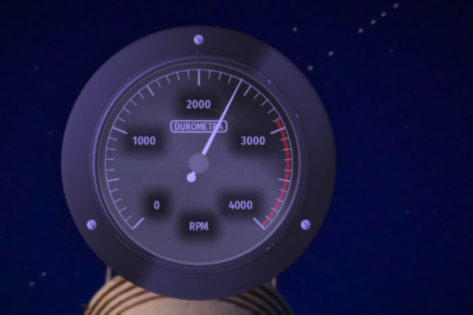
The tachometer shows 2400 rpm
